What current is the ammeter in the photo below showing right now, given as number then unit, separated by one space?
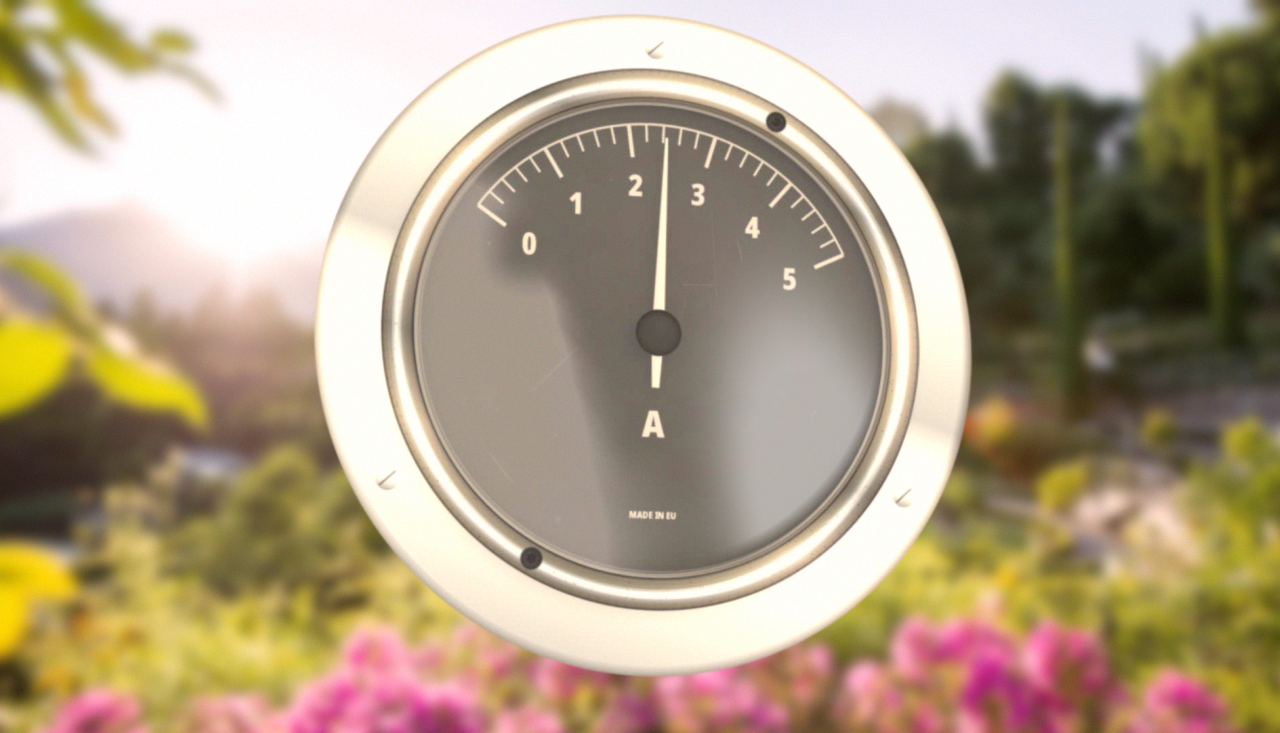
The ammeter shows 2.4 A
